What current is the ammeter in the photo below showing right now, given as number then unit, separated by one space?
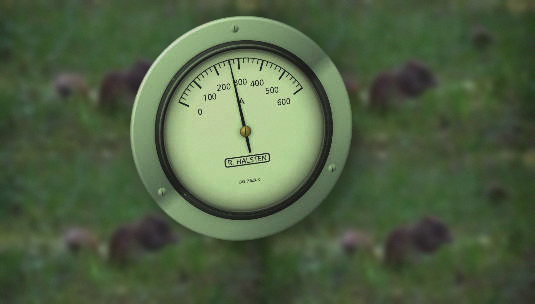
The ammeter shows 260 A
